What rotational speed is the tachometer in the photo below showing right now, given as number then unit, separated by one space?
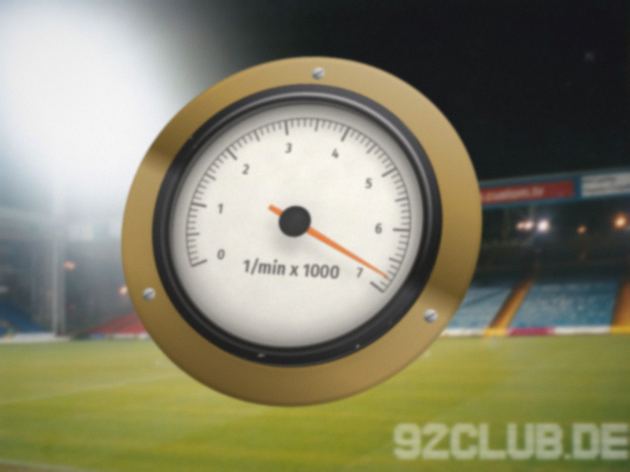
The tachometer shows 6800 rpm
